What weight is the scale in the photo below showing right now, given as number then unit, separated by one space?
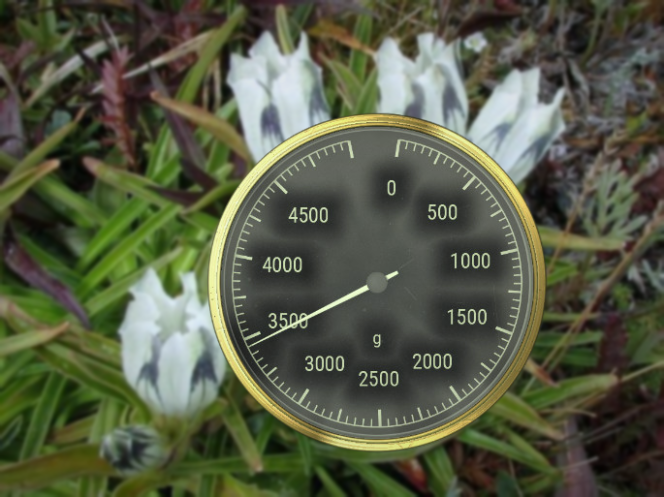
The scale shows 3450 g
